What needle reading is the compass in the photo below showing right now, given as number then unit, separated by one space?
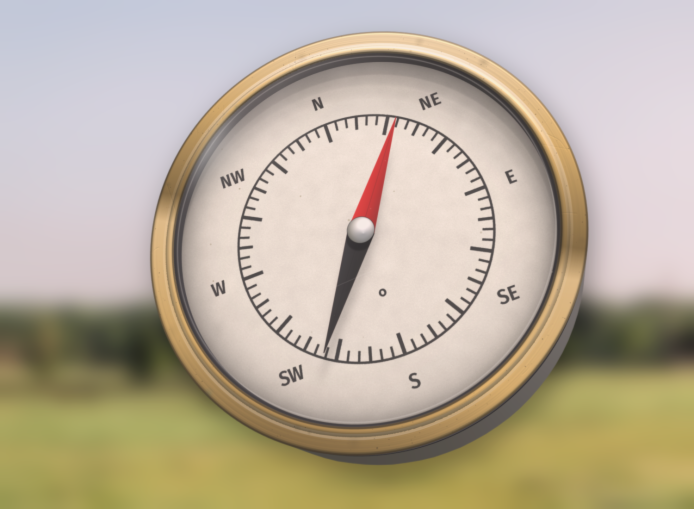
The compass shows 35 °
